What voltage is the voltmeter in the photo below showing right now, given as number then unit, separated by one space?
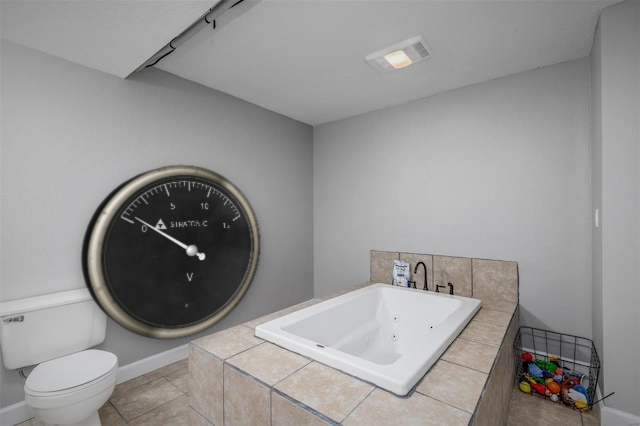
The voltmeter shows 0.5 V
